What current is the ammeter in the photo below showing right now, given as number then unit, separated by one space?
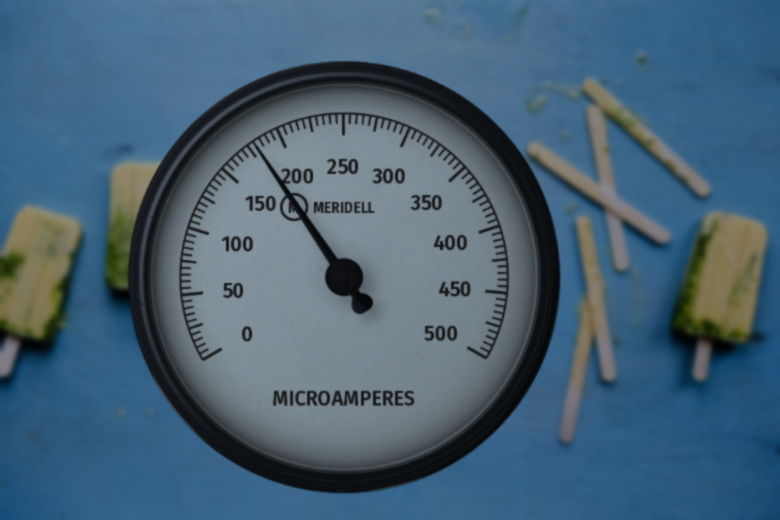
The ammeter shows 180 µA
